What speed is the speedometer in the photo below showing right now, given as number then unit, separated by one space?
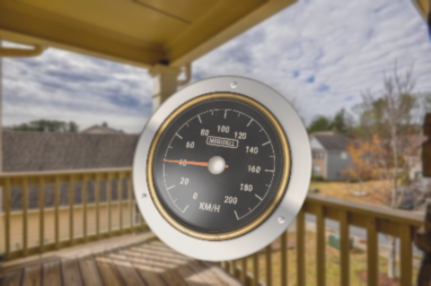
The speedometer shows 40 km/h
